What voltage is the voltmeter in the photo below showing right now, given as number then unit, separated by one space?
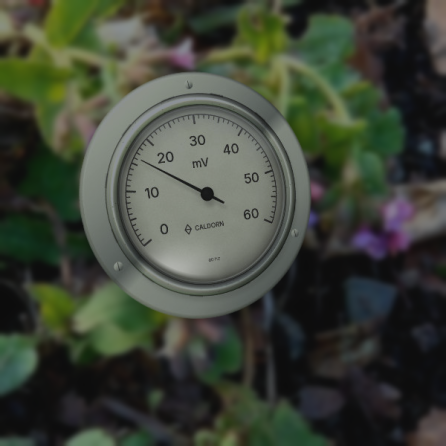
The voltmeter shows 16 mV
